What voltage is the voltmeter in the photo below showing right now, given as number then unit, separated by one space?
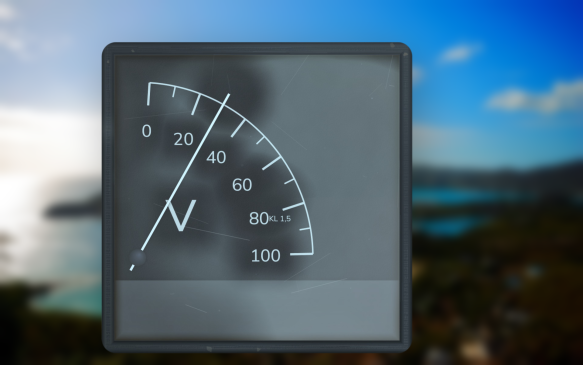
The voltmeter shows 30 V
